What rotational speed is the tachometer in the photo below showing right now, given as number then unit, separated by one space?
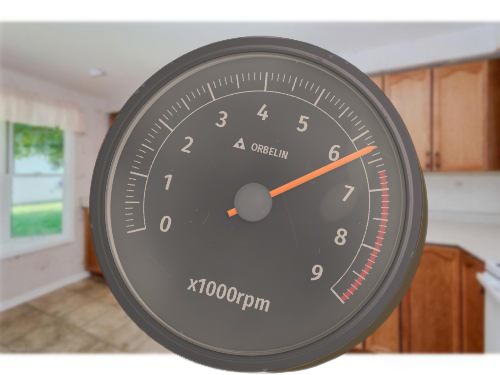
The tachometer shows 6300 rpm
